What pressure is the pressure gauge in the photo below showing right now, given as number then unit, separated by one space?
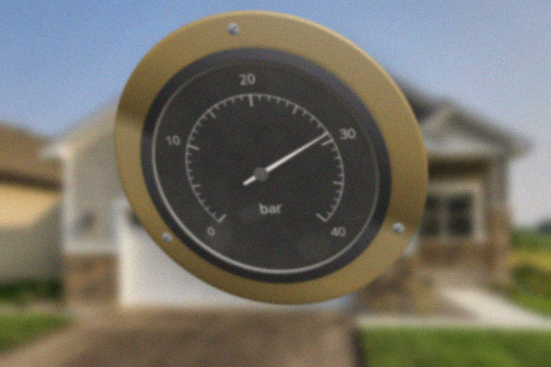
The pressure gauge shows 29 bar
